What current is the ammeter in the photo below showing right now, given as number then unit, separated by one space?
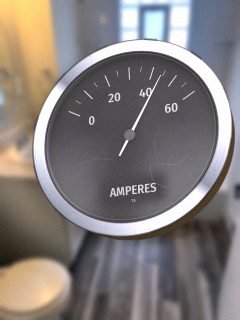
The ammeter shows 45 A
